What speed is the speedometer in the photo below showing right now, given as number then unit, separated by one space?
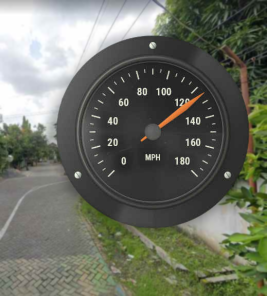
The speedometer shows 125 mph
